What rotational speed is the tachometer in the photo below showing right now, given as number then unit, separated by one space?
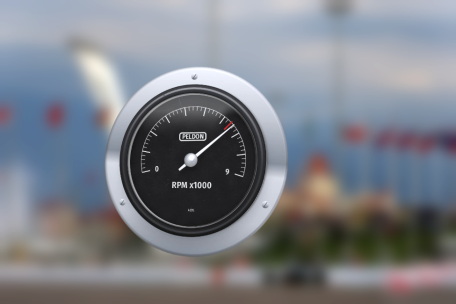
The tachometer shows 6600 rpm
